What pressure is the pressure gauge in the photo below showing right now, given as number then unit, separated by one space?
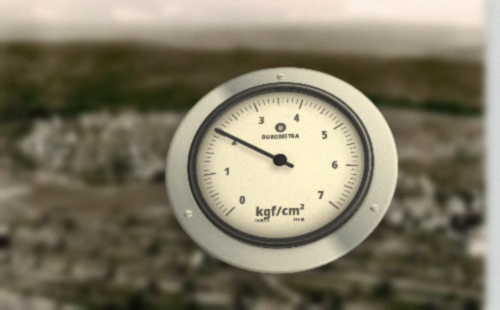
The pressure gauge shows 2 kg/cm²
